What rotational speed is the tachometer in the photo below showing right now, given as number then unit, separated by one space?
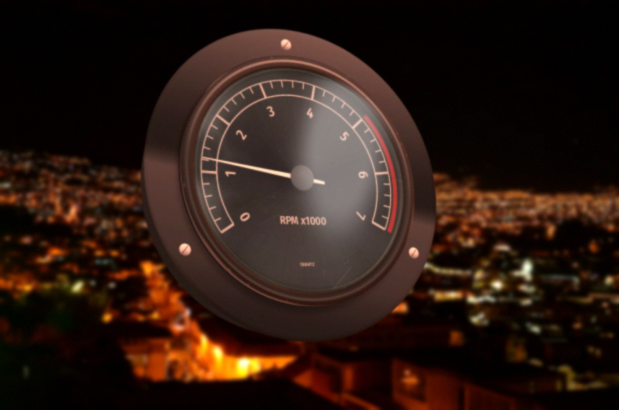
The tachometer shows 1200 rpm
